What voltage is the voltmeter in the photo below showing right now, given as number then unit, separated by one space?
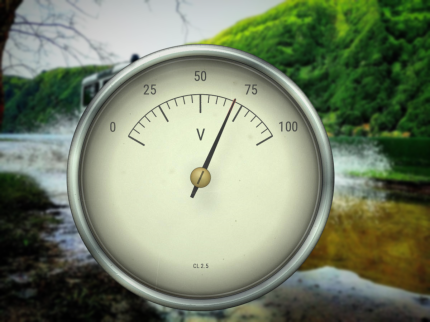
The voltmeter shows 70 V
